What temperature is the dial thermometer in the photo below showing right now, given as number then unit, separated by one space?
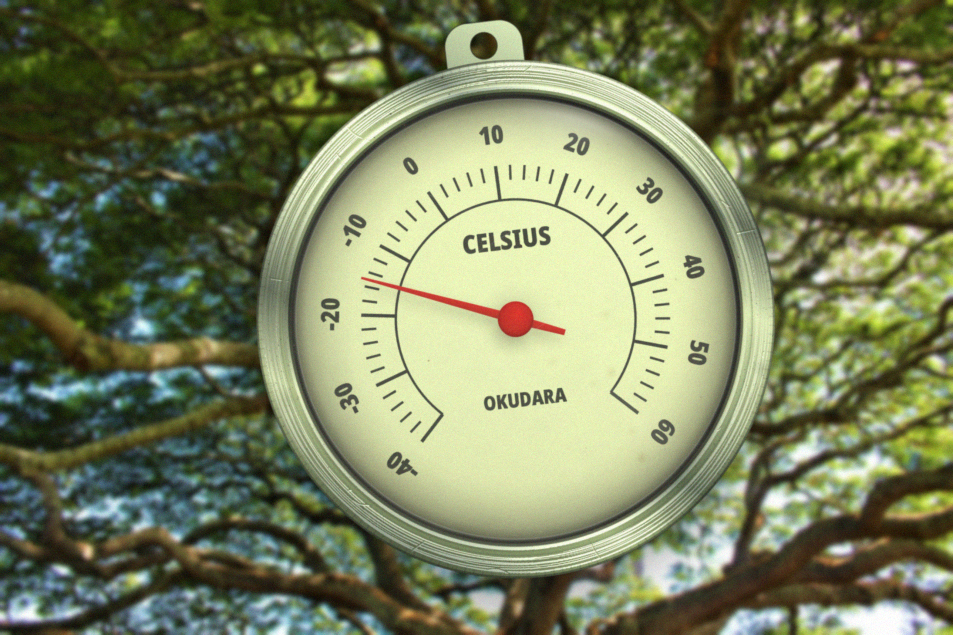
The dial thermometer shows -15 °C
